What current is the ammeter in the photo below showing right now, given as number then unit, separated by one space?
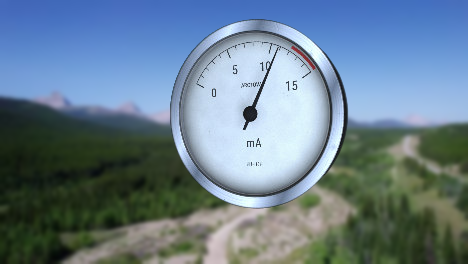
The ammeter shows 11 mA
